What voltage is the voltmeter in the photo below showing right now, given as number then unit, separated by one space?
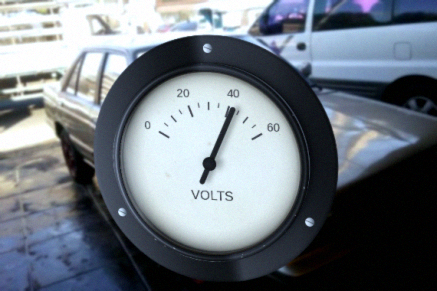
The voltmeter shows 42.5 V
